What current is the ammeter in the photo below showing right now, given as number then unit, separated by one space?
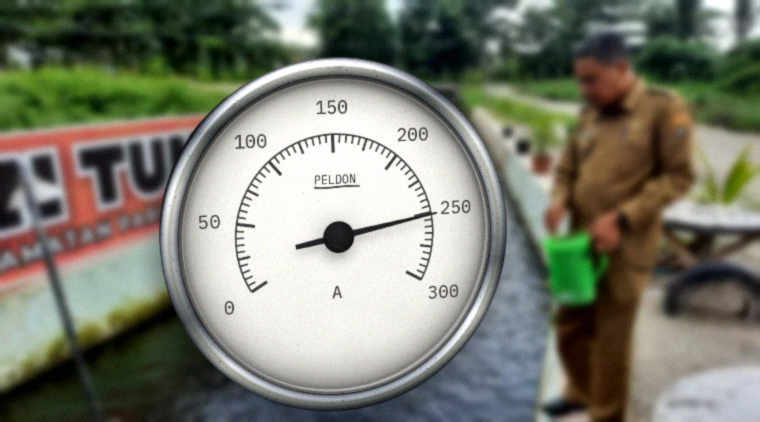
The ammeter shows 250 A
